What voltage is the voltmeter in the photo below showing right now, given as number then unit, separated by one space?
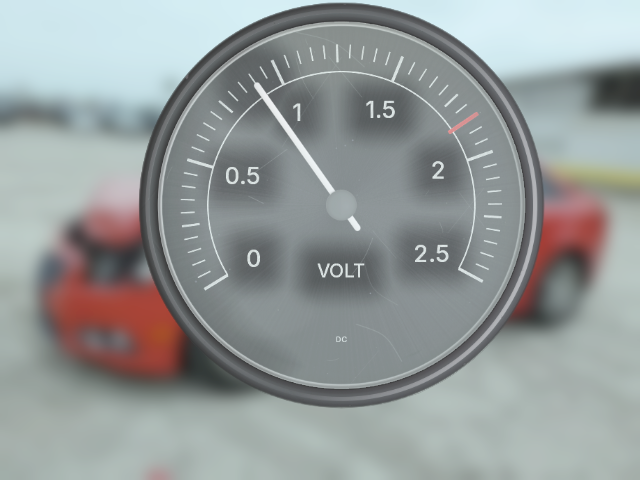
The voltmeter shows 0.9 V
